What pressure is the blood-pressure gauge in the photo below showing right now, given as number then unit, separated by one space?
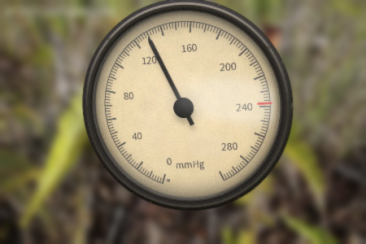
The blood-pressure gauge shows 130 mmHg
